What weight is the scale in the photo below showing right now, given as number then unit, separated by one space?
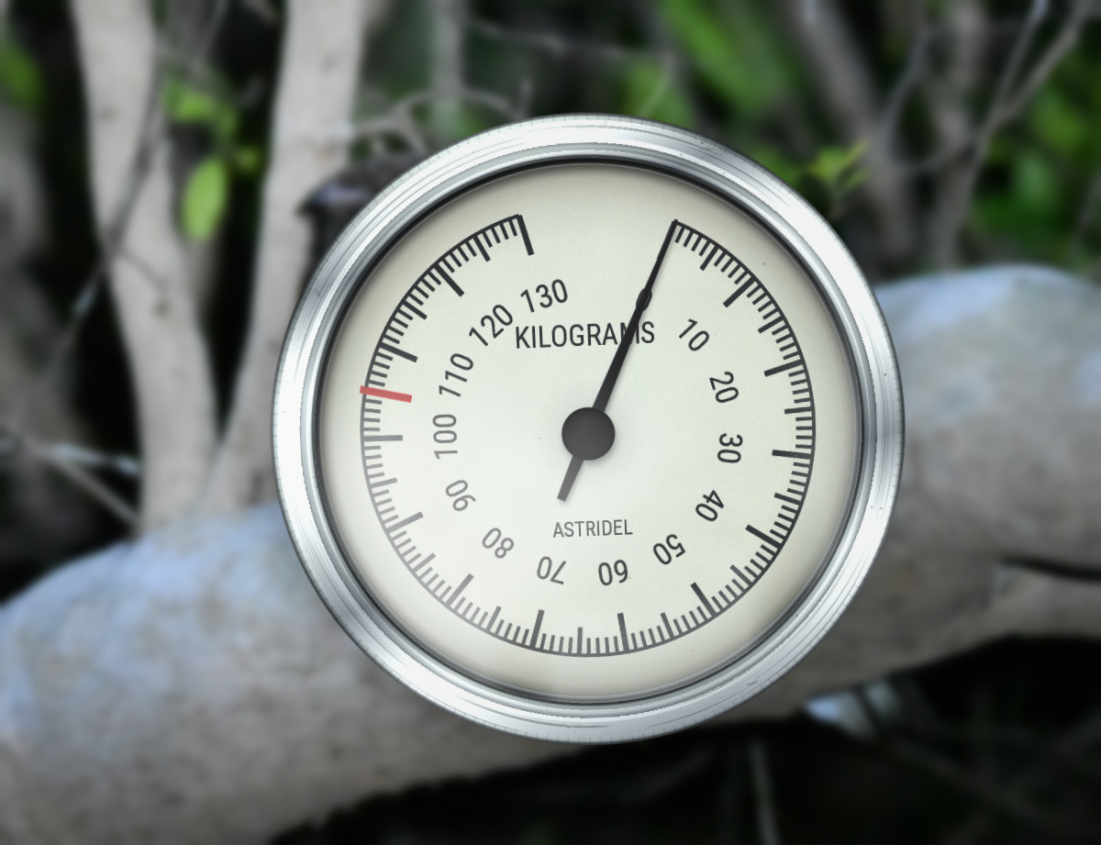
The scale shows 0 kg
